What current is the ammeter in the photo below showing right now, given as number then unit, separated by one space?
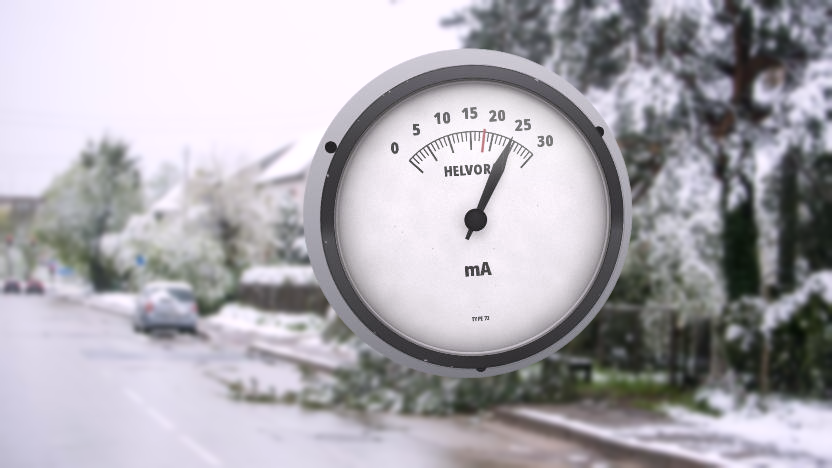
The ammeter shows 24 mA
